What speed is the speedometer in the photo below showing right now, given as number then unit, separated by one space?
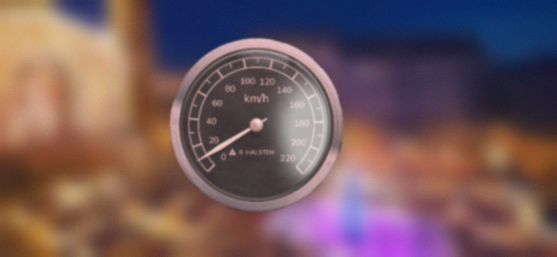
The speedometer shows 10 km/h
